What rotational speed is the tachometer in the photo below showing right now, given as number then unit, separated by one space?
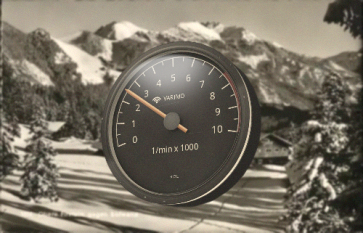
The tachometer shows 2500 rpm
